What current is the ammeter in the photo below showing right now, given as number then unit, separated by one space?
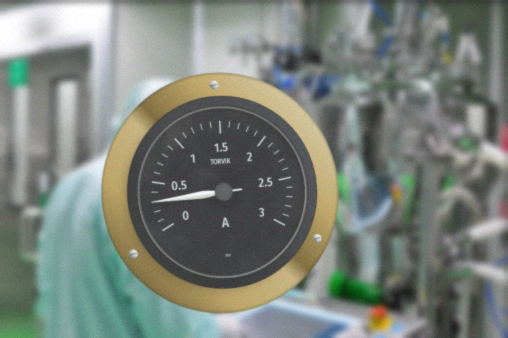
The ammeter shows 0.3 A
